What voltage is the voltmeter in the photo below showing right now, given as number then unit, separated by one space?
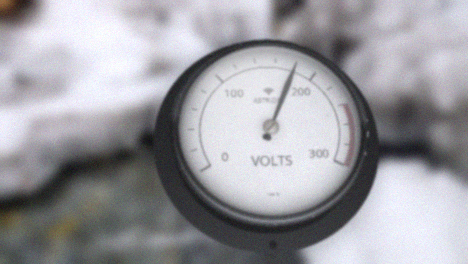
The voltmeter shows 180 V
